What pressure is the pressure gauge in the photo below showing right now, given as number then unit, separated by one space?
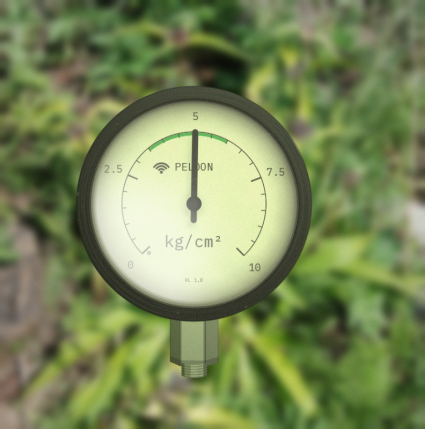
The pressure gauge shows 5 kg/cm²
